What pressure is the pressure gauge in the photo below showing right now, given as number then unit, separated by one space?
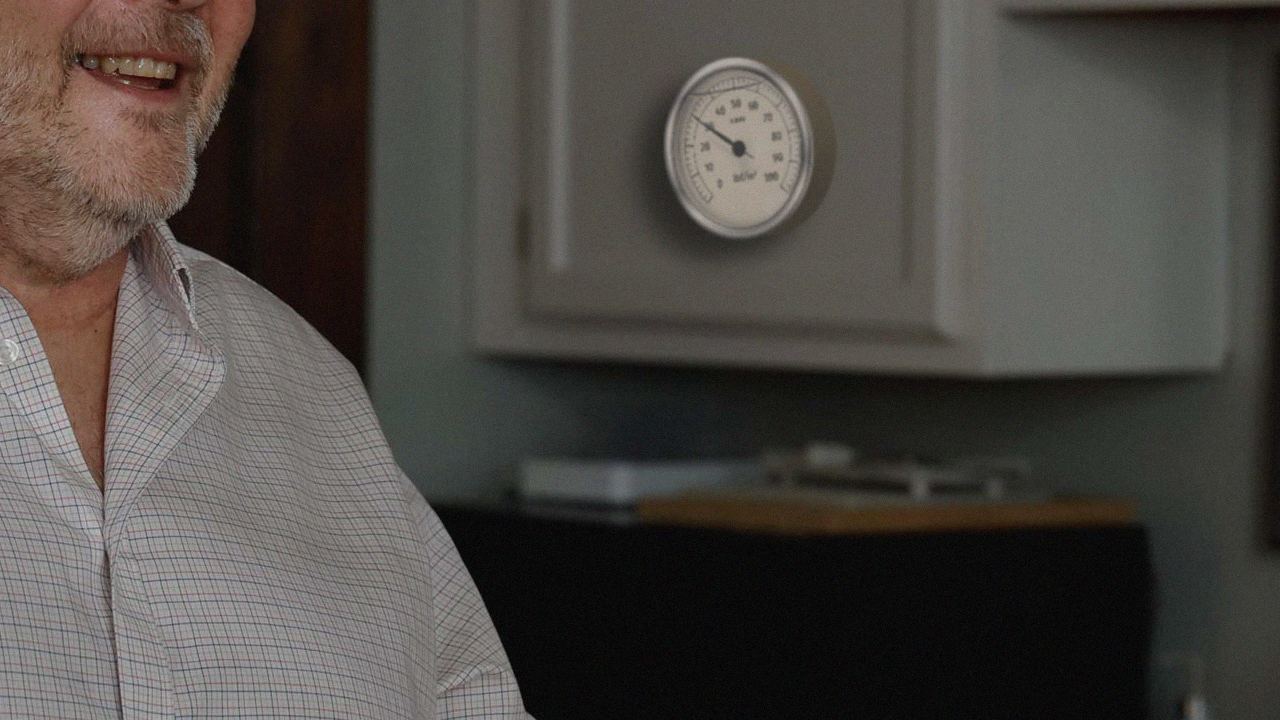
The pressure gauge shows 30 psi
